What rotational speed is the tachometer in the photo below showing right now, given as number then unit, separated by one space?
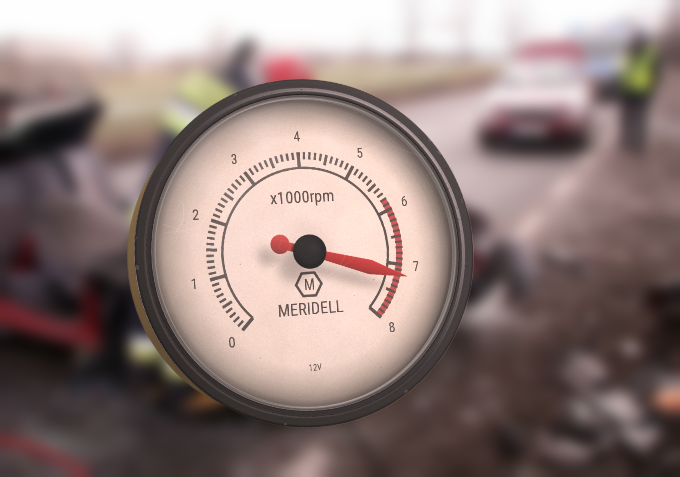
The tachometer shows 7200 rpm
